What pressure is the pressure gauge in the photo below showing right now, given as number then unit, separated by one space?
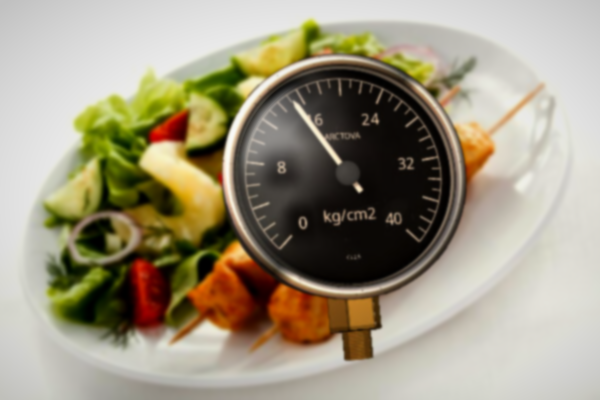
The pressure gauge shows 15 kg/cm²
